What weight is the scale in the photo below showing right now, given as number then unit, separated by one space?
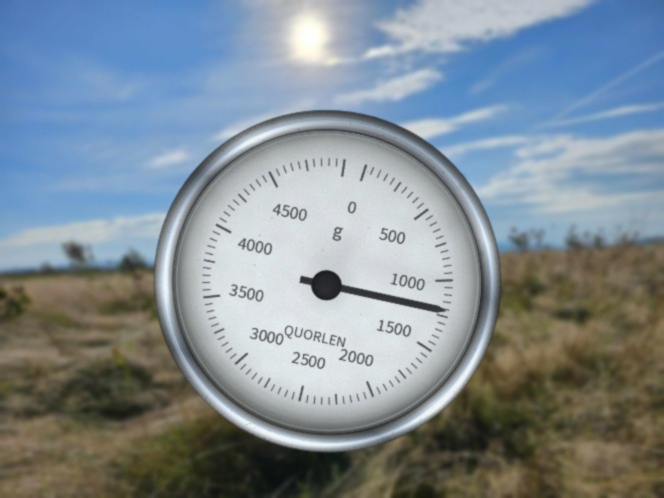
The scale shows 1200 g
